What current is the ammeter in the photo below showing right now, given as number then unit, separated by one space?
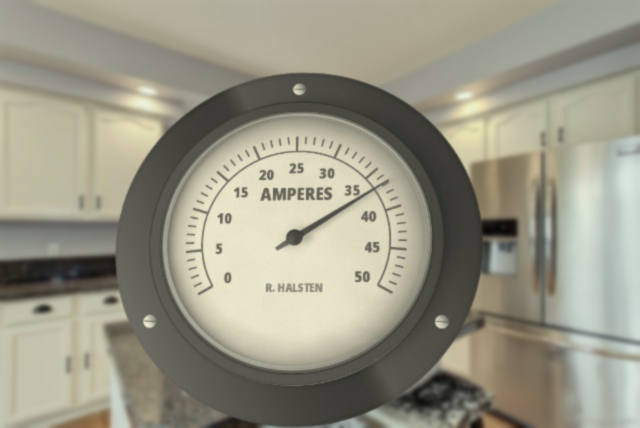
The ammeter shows 37 A
